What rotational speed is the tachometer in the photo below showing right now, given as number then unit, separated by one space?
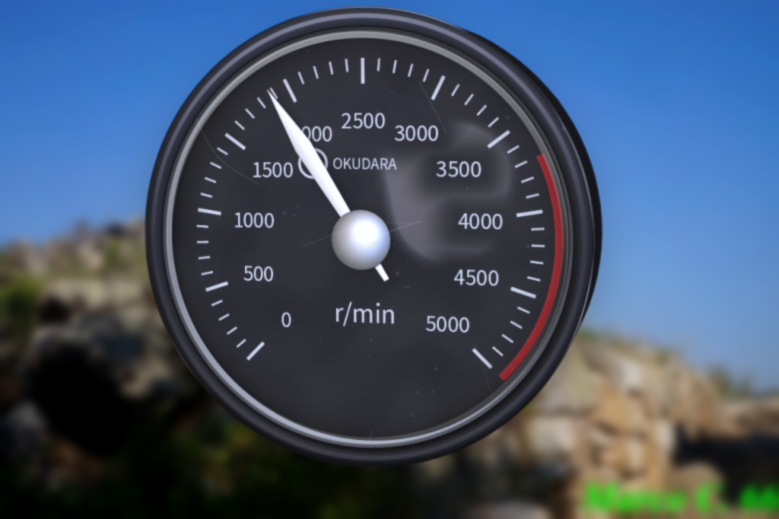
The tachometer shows 1900 rpm
